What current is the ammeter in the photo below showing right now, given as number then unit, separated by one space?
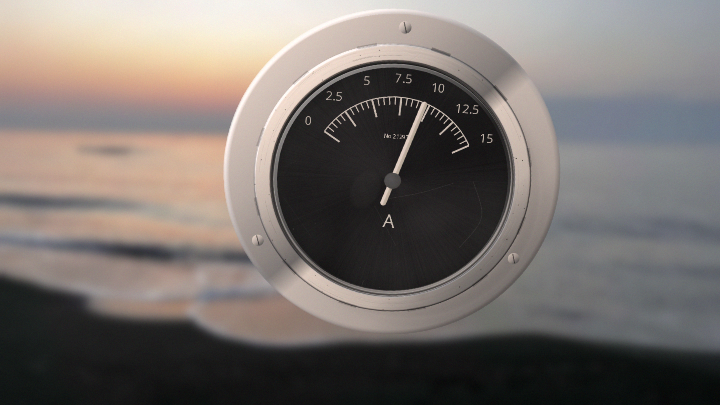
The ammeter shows 9.5 A
